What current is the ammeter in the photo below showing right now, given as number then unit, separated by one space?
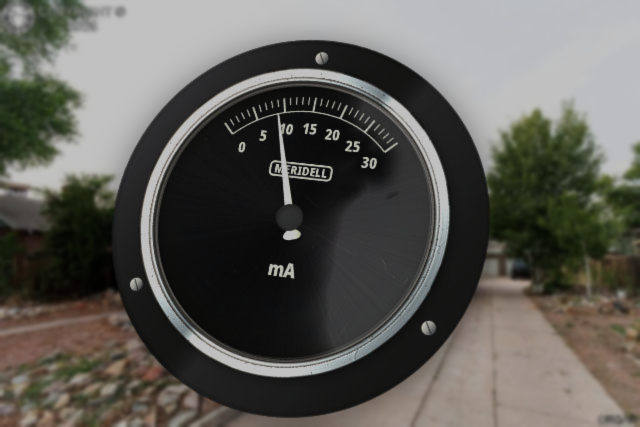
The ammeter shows 9 mA
